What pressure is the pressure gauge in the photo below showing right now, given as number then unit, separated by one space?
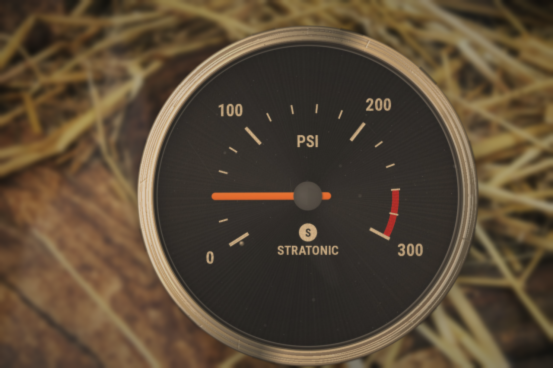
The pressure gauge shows 40 psi
